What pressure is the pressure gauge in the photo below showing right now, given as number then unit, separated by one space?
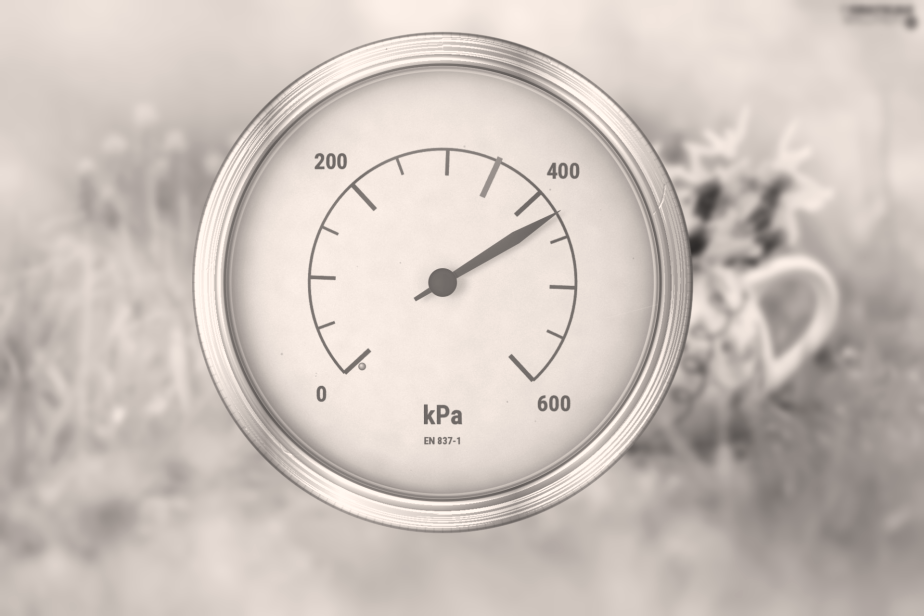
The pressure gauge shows 425 kPa
